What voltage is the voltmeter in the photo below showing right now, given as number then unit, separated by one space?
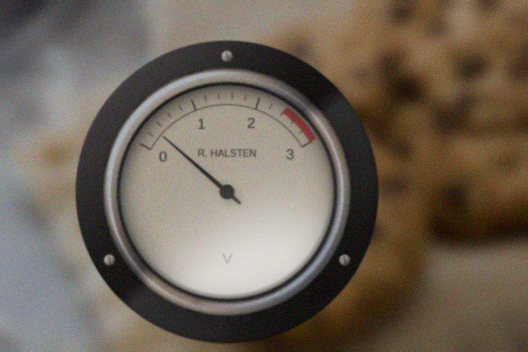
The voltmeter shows 0.3 V
